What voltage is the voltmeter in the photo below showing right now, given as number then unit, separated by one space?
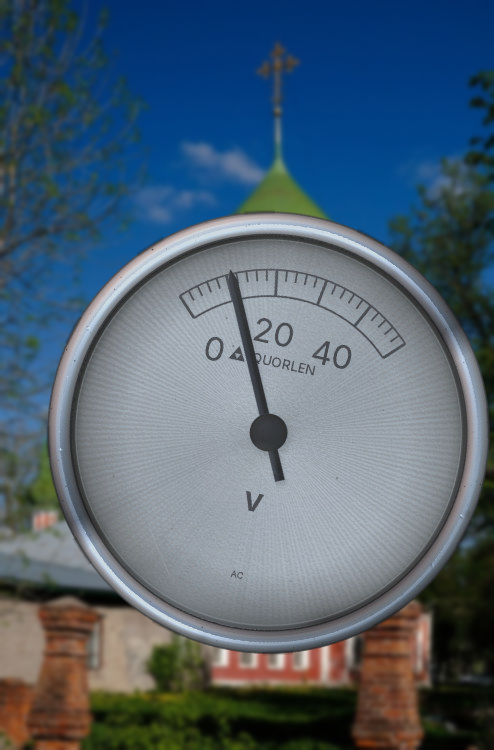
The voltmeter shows 11 V
